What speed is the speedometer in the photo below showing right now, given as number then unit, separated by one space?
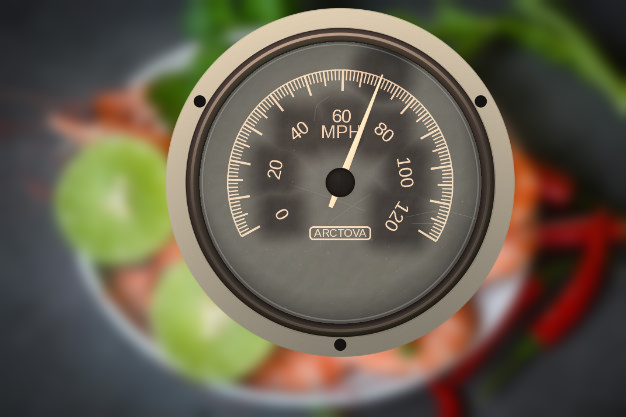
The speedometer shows 70 mph
